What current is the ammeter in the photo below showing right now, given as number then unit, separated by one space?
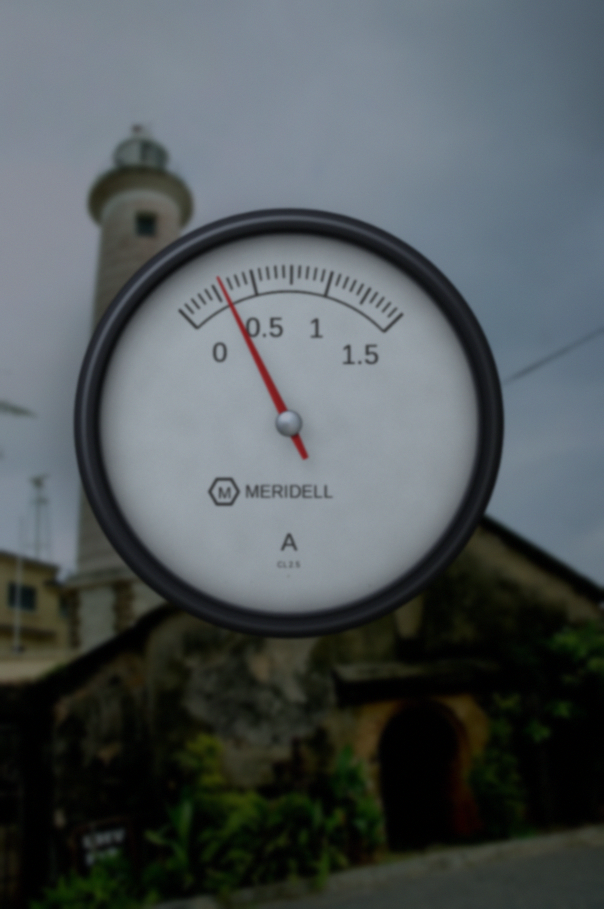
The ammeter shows 0.3 A
